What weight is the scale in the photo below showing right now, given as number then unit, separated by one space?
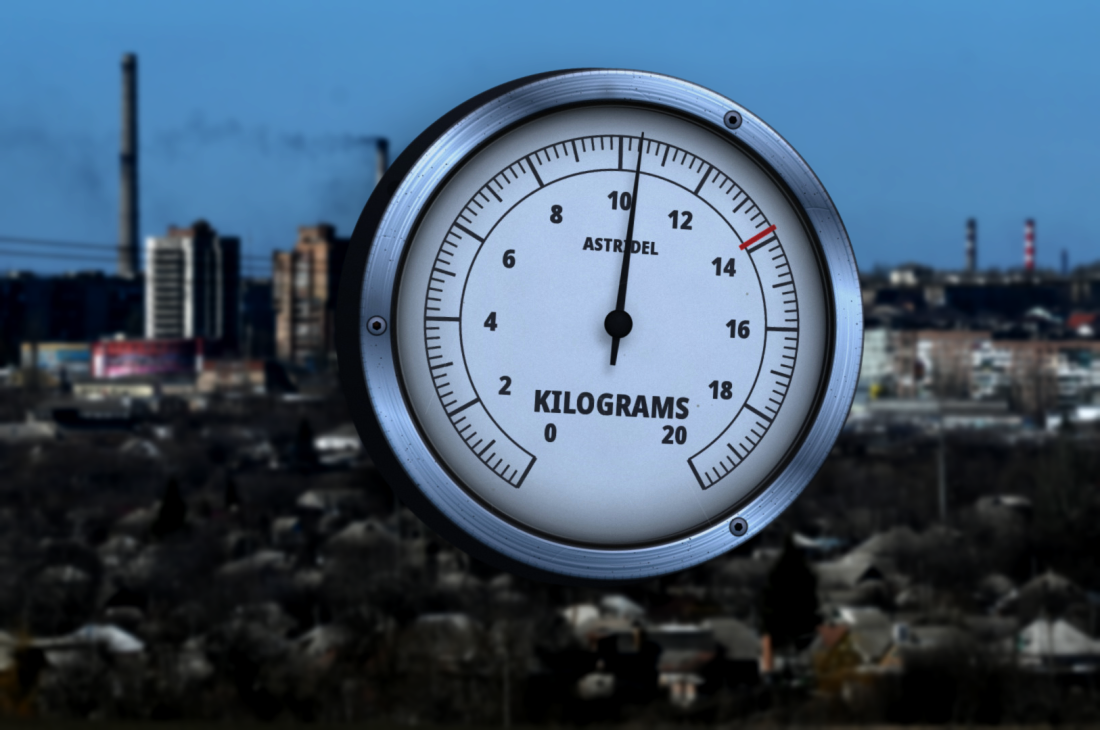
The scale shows 10.4 kg
